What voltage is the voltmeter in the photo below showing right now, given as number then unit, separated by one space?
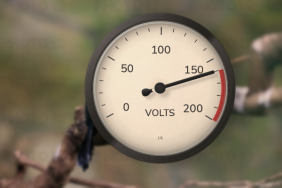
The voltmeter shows 160 V
